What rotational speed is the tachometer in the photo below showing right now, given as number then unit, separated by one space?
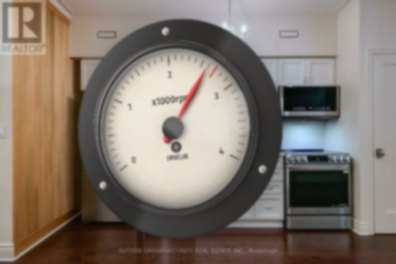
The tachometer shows 2600 rpm
